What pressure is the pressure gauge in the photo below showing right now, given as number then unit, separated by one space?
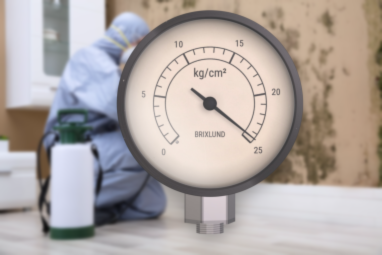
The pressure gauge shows 24.5 kg/cm²
